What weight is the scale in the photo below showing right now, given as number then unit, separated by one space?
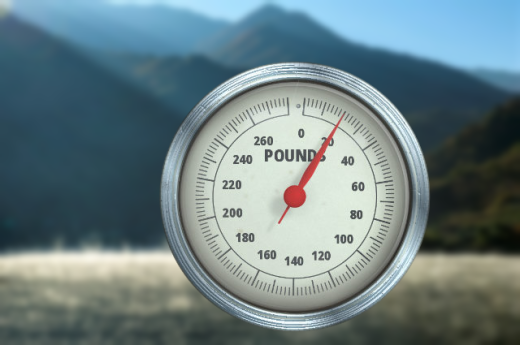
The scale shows 20 lb
